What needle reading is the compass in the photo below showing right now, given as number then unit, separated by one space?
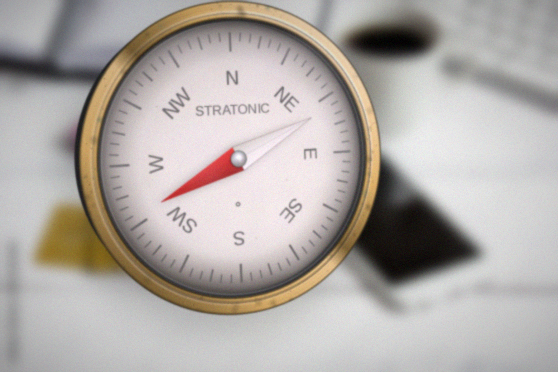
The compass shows 245 °
